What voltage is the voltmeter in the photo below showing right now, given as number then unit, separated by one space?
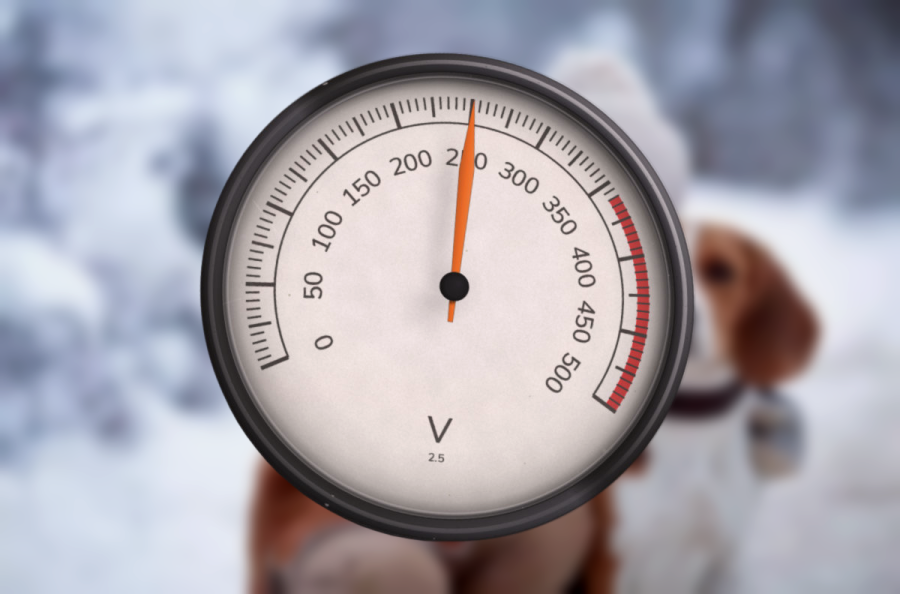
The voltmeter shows 250 V
